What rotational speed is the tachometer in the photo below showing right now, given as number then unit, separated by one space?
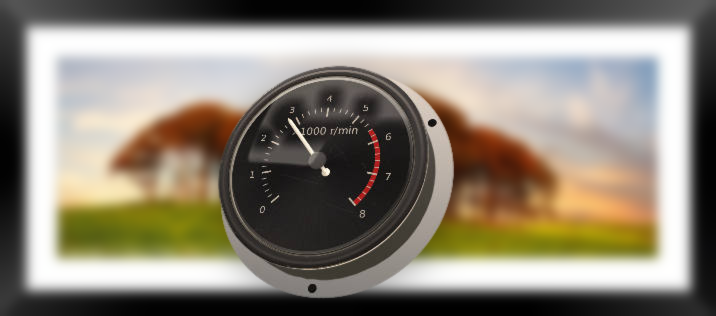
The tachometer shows 2800 rpm
